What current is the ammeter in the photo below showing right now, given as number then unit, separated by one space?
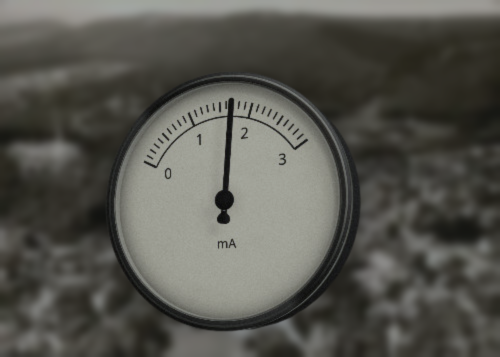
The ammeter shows 1.7 mA
